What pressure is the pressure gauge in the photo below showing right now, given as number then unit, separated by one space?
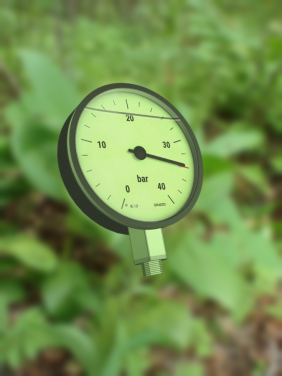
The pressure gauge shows 34 bar
